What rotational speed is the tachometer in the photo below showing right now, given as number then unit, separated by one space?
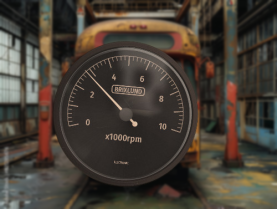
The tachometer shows 2800 rpm
